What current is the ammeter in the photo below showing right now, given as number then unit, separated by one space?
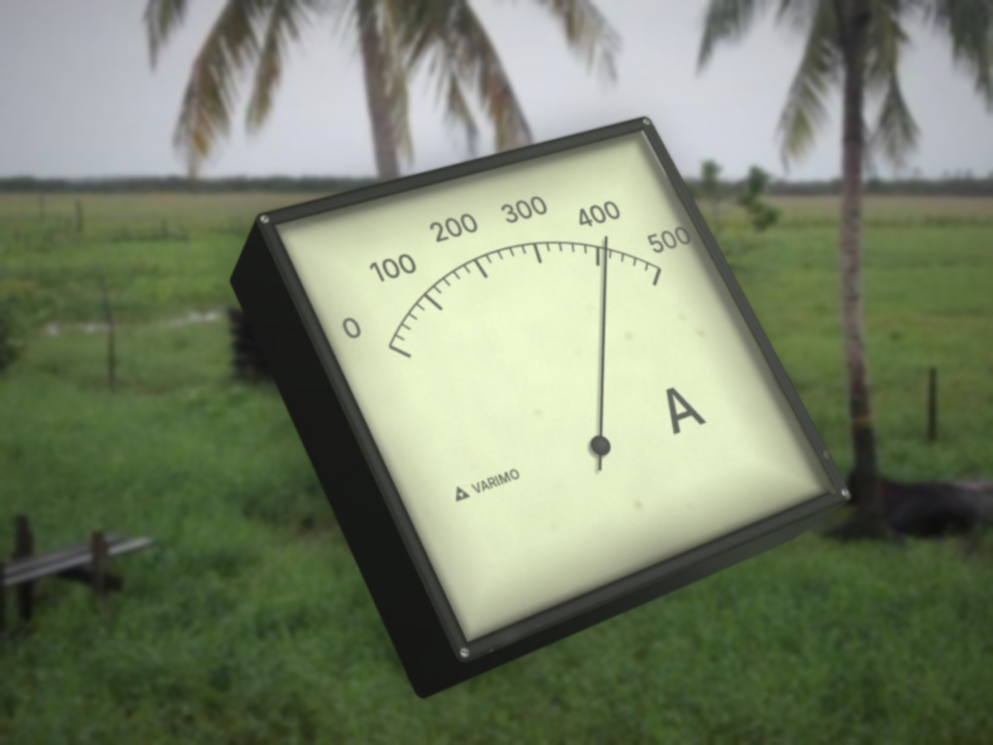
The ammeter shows 410 A
